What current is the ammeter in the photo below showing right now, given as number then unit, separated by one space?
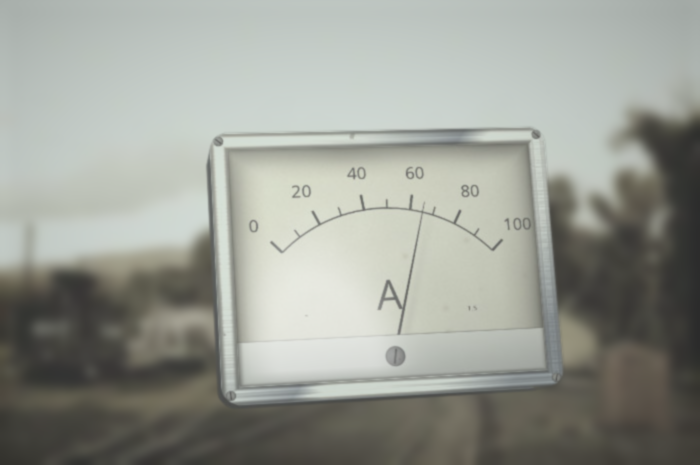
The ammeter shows 65 A
